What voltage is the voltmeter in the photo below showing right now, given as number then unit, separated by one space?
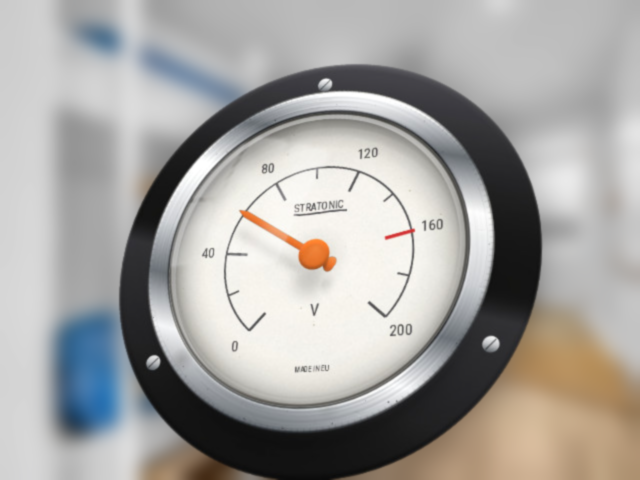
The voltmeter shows 60 V
